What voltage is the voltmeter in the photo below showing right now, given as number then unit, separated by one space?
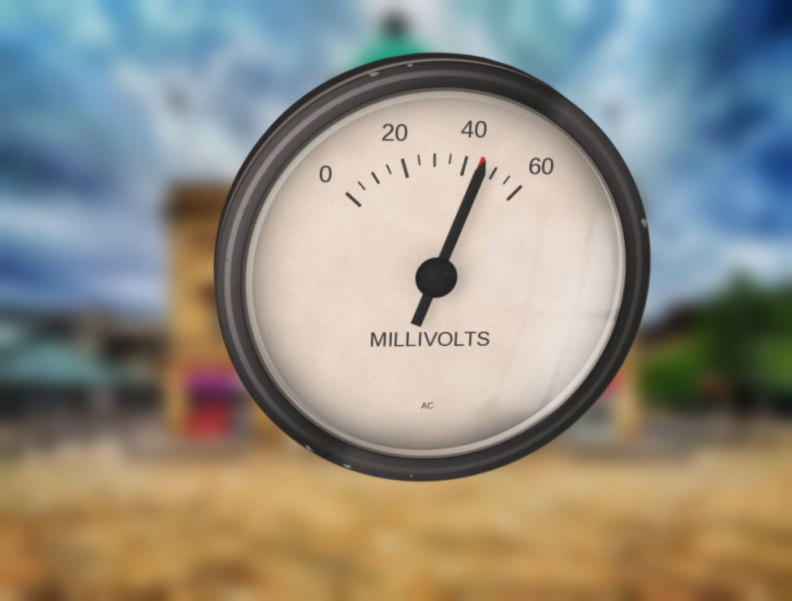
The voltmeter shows 45 mV
